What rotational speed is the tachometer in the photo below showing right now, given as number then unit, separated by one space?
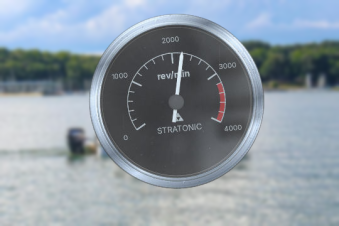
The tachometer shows 2200 rpm
